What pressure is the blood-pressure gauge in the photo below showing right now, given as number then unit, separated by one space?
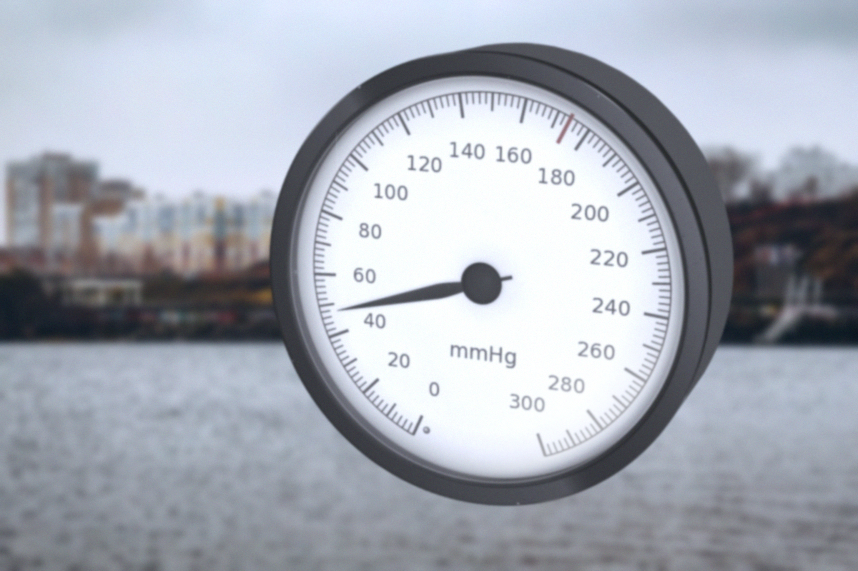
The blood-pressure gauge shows 48 mmHg
